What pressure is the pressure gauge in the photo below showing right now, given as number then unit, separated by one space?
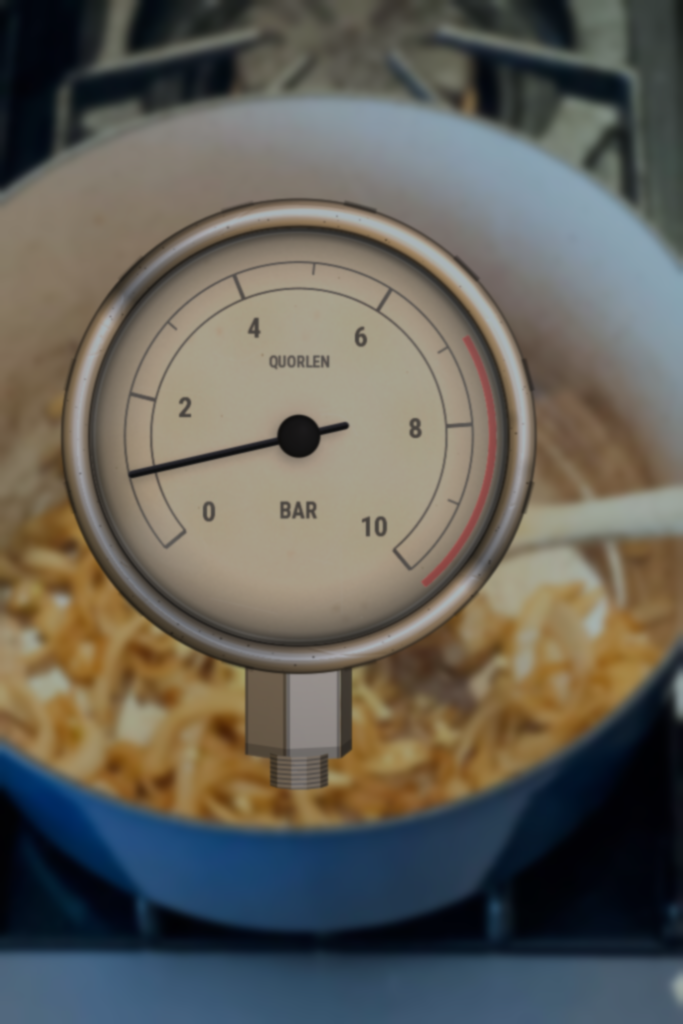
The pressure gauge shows 1 bar
